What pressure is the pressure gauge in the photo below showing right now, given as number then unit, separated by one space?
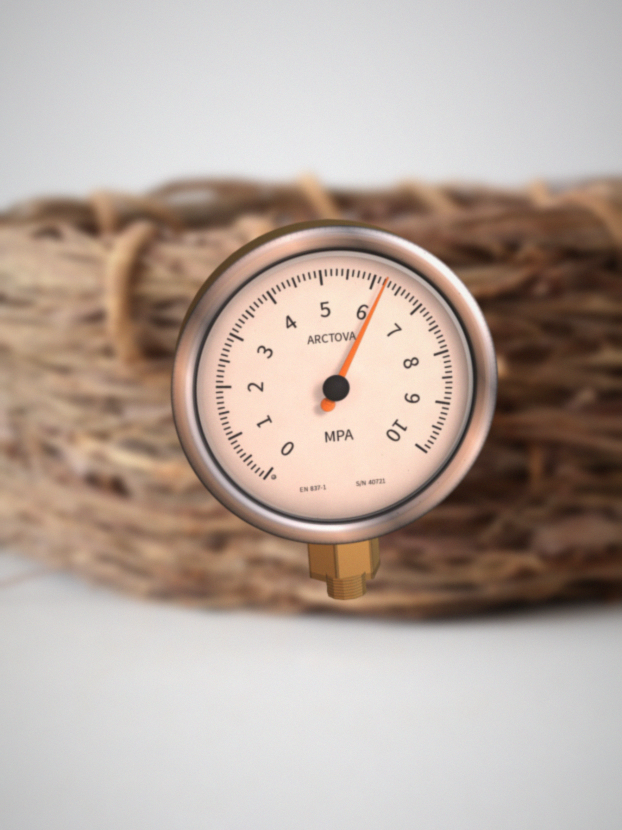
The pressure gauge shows 6.2 MPa
